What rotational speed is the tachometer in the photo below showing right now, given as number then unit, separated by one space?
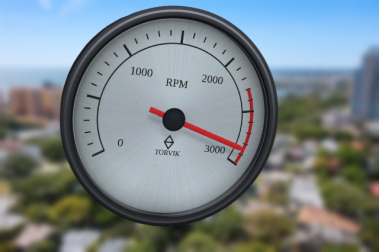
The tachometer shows 2850 rpm
